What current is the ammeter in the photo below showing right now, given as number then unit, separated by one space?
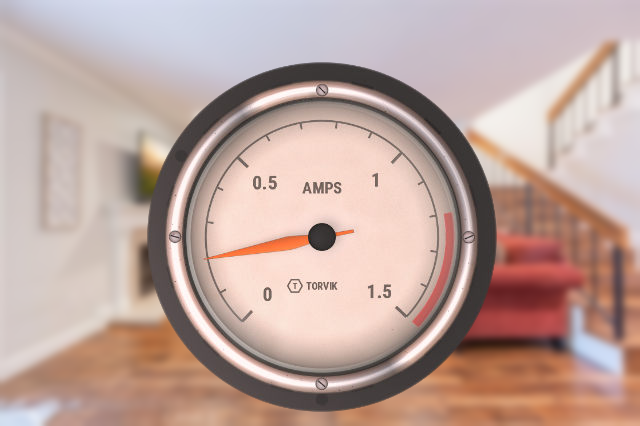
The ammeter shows 0.2 A
